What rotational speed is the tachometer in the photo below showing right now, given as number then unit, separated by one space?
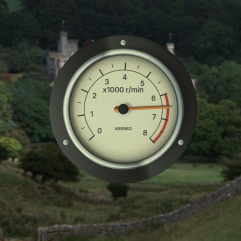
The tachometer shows 6500 rpm
